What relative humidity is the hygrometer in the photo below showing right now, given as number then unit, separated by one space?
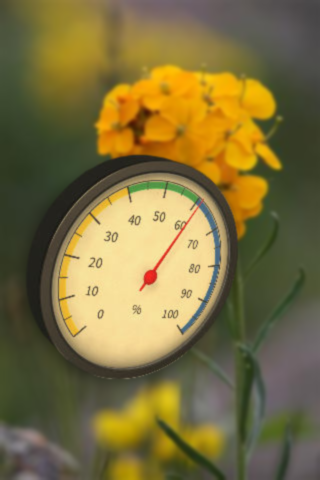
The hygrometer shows 60 %
